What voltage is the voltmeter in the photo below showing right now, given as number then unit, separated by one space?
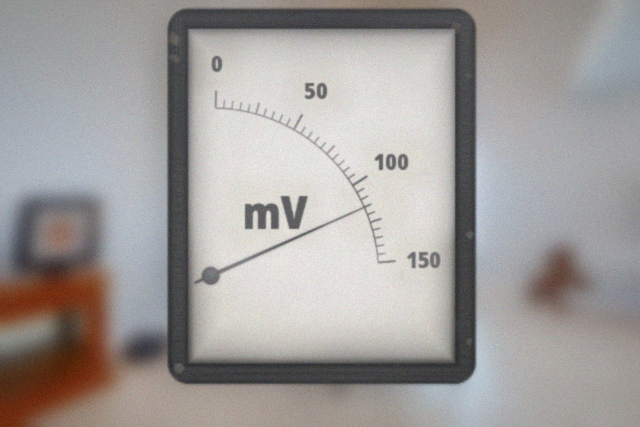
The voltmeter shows 115 mV
